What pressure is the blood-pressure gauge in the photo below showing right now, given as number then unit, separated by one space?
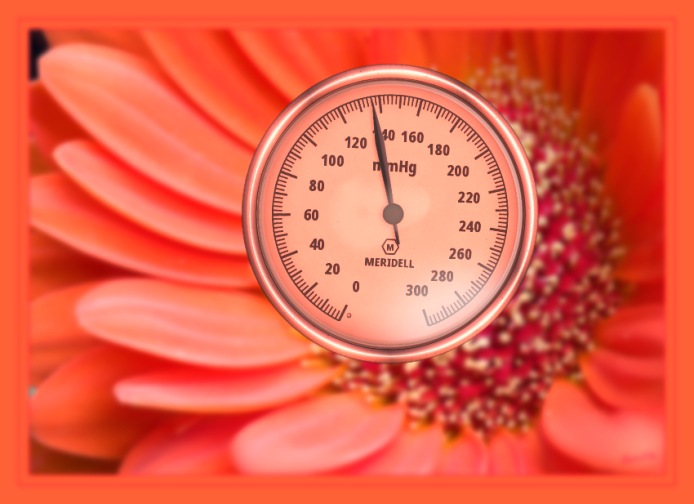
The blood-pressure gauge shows 136 mmHg
